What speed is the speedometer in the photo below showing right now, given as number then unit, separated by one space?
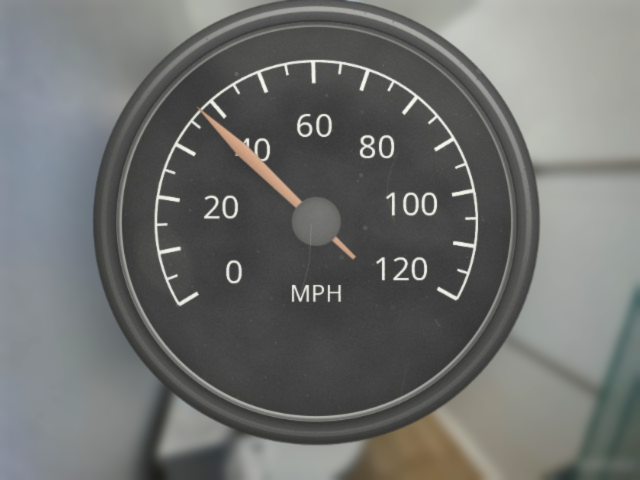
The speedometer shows 37.5 mph
